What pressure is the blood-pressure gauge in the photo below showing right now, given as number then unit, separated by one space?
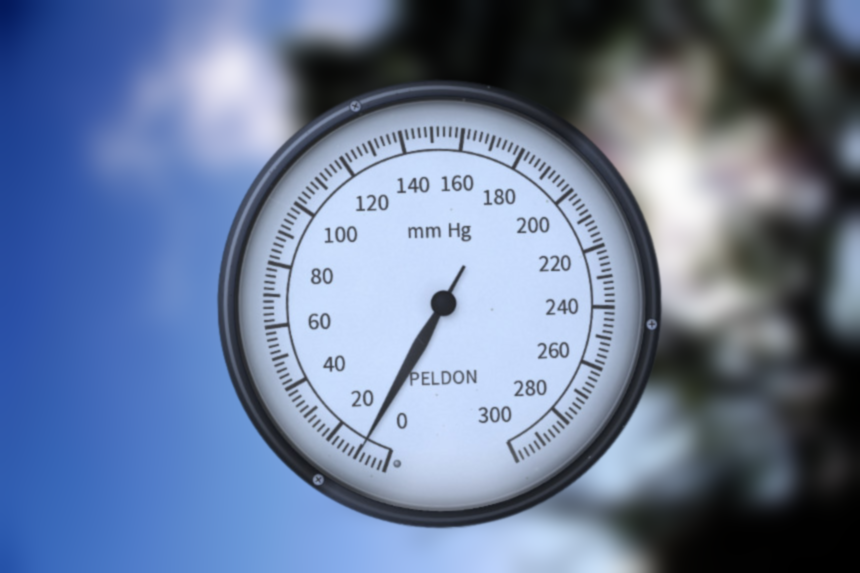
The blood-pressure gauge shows 10 mmHg
